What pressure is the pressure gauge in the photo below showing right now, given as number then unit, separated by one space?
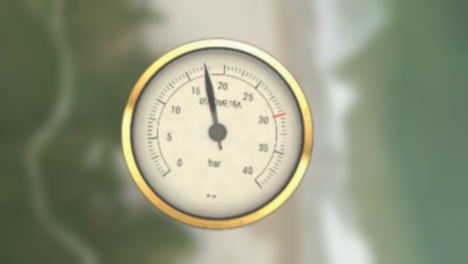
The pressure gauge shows 17.5 bar
